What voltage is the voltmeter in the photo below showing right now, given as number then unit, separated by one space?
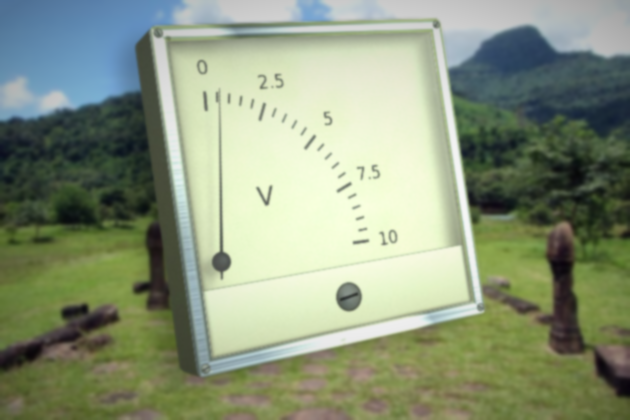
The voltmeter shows 0.5 V
